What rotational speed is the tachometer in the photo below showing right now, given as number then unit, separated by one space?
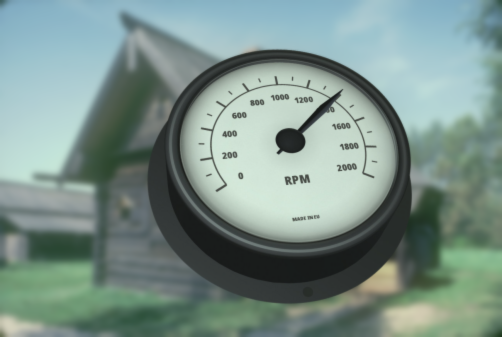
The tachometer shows 1400 rpm
